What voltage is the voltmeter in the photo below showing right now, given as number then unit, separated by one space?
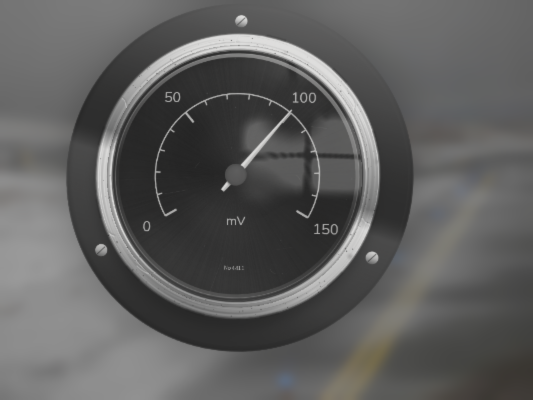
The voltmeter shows 100 mV
